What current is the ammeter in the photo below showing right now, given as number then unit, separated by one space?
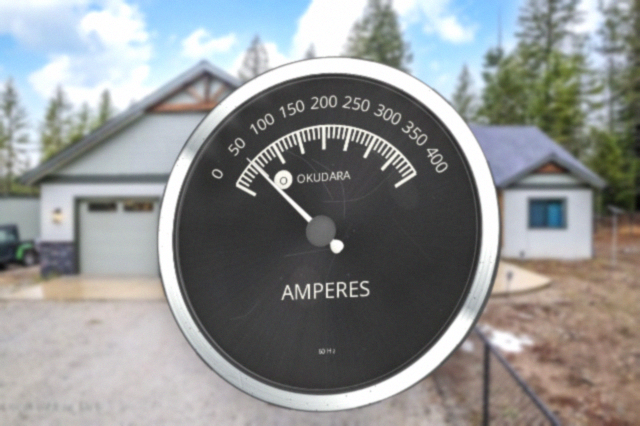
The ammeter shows 50 A
